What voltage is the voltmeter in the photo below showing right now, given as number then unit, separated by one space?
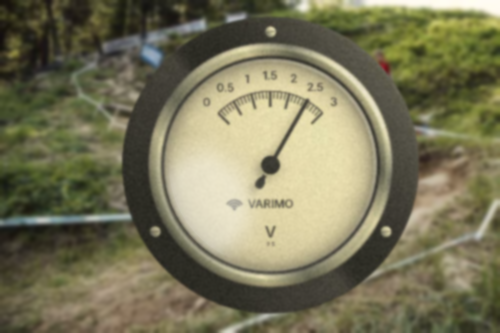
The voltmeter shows 2.5 V
